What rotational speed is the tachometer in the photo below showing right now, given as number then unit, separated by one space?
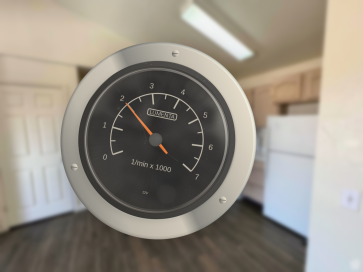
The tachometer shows 2000 rpm
